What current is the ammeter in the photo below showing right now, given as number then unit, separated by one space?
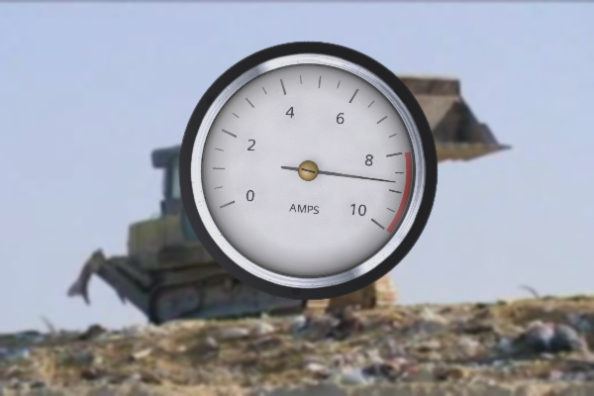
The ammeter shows 8.75 A
